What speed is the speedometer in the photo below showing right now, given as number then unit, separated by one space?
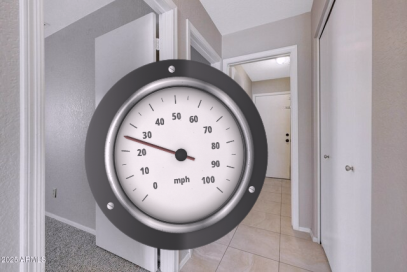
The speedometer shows 25 mph
